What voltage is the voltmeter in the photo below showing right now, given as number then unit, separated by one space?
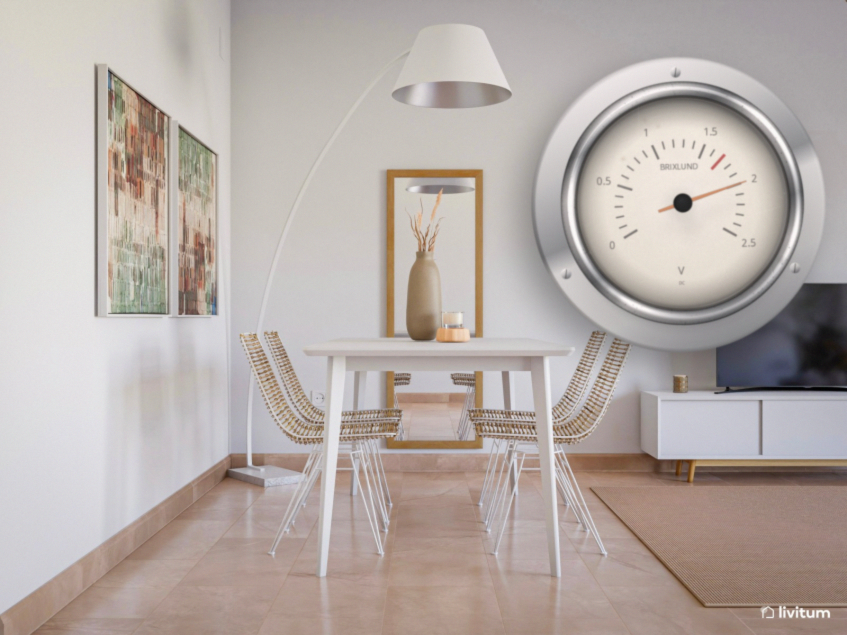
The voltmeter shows 2 V
